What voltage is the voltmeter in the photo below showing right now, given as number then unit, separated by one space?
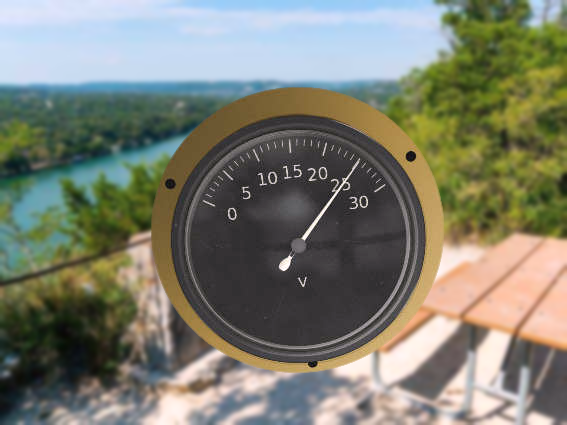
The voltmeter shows 25 V
